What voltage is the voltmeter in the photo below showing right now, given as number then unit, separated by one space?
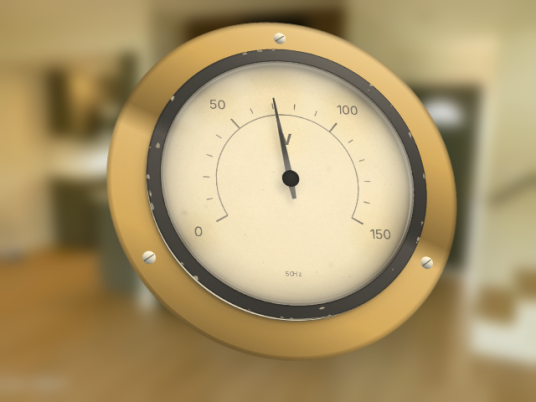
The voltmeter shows 70 V
